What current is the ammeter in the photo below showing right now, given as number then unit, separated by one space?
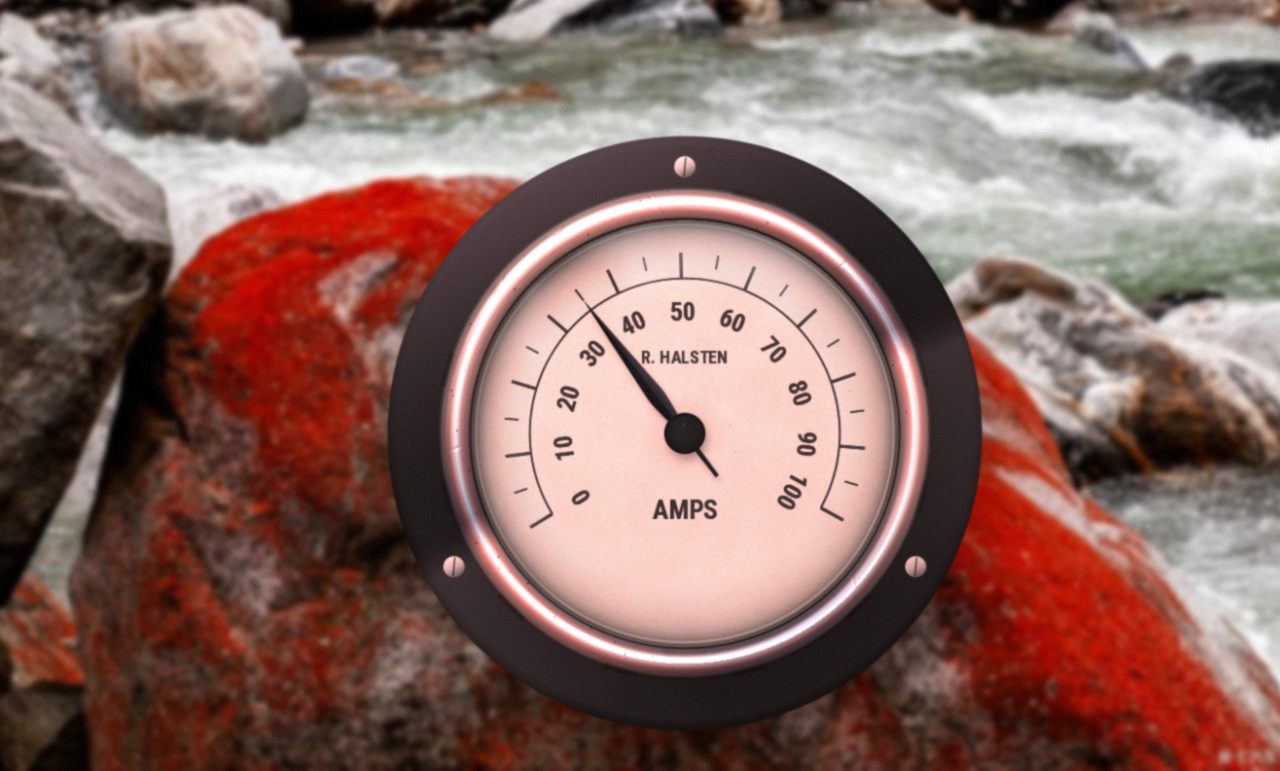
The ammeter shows 35 A
